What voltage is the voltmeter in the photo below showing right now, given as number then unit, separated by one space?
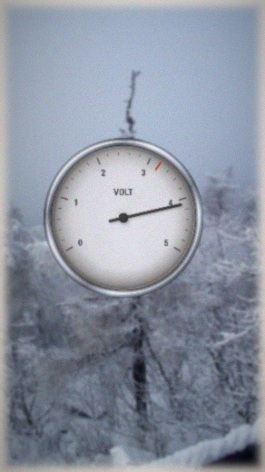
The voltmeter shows 4.1 V
